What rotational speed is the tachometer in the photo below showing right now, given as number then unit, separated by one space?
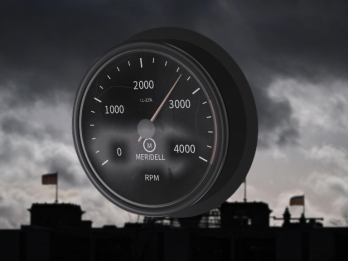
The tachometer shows 2700 rpm
